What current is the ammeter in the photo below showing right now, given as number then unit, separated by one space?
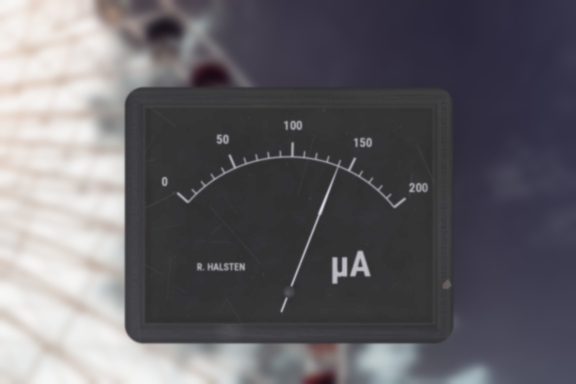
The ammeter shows 140 µA
